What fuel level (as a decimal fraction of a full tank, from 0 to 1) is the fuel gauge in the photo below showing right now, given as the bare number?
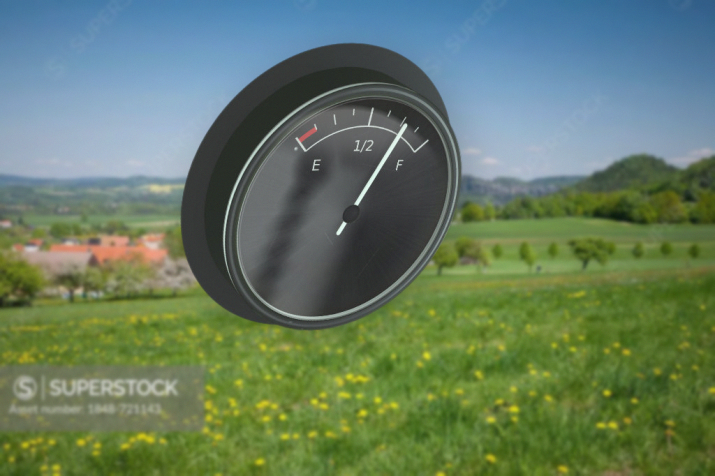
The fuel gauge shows 0.75
